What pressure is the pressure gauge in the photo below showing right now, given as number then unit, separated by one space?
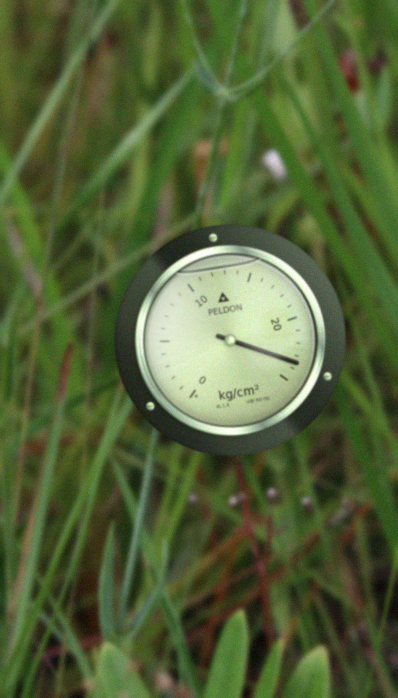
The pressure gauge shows 23.5 kg/cm²
